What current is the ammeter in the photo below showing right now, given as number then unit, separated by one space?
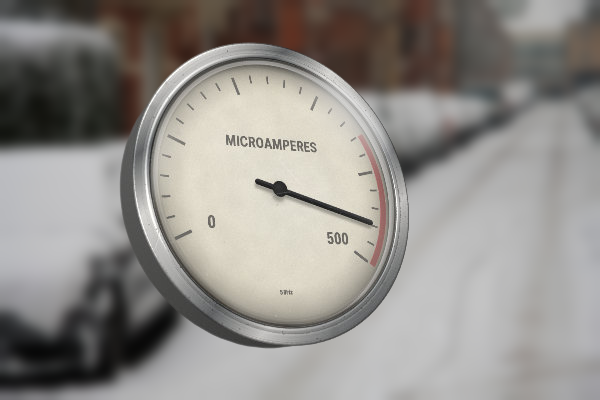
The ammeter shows 460 µA
